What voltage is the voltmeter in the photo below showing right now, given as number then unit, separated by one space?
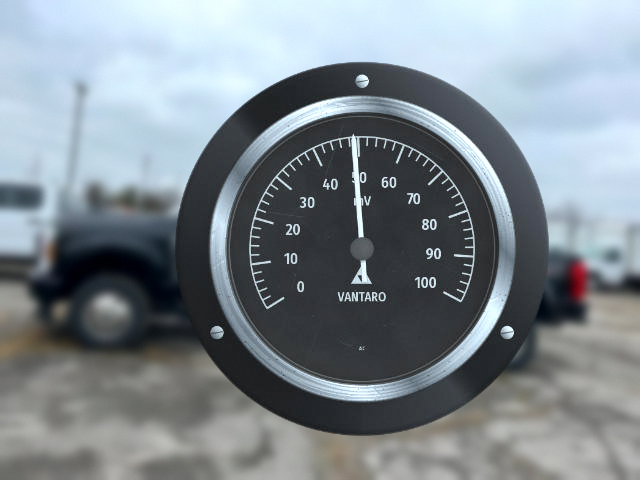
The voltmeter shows 49 mV
